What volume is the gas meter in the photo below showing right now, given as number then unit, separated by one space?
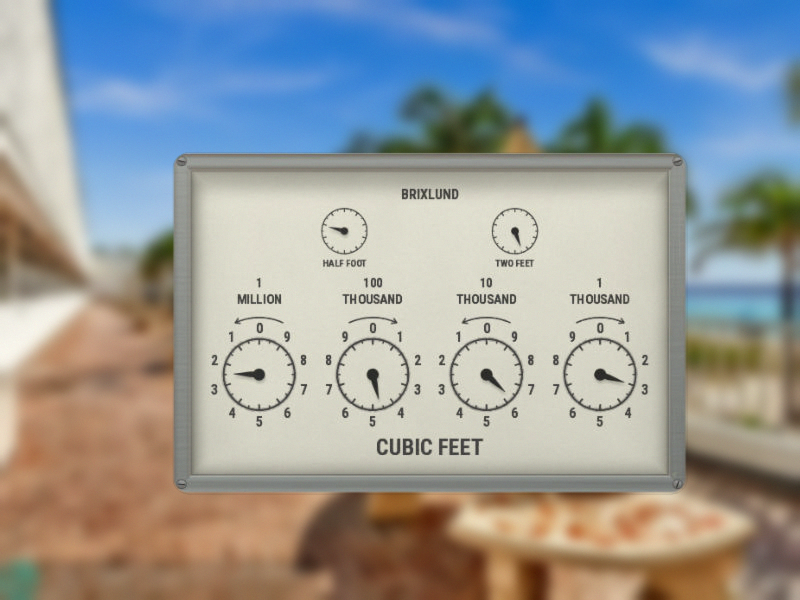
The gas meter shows 246300 ft³
